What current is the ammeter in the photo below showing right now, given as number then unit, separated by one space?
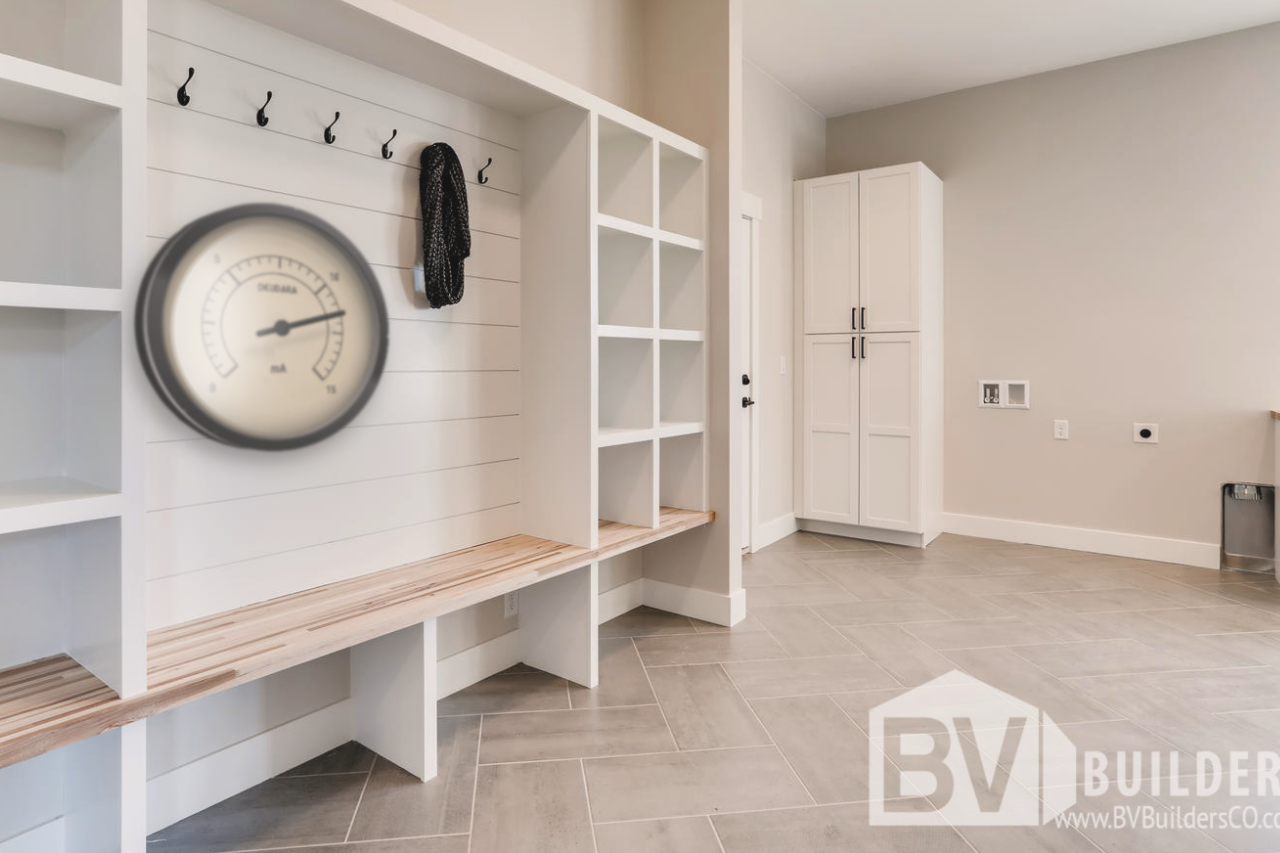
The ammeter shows 11.5 mA
